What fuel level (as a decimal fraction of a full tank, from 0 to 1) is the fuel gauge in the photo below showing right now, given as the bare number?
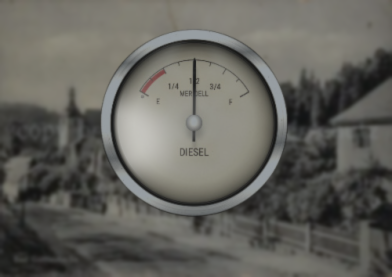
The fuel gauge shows 0.5
